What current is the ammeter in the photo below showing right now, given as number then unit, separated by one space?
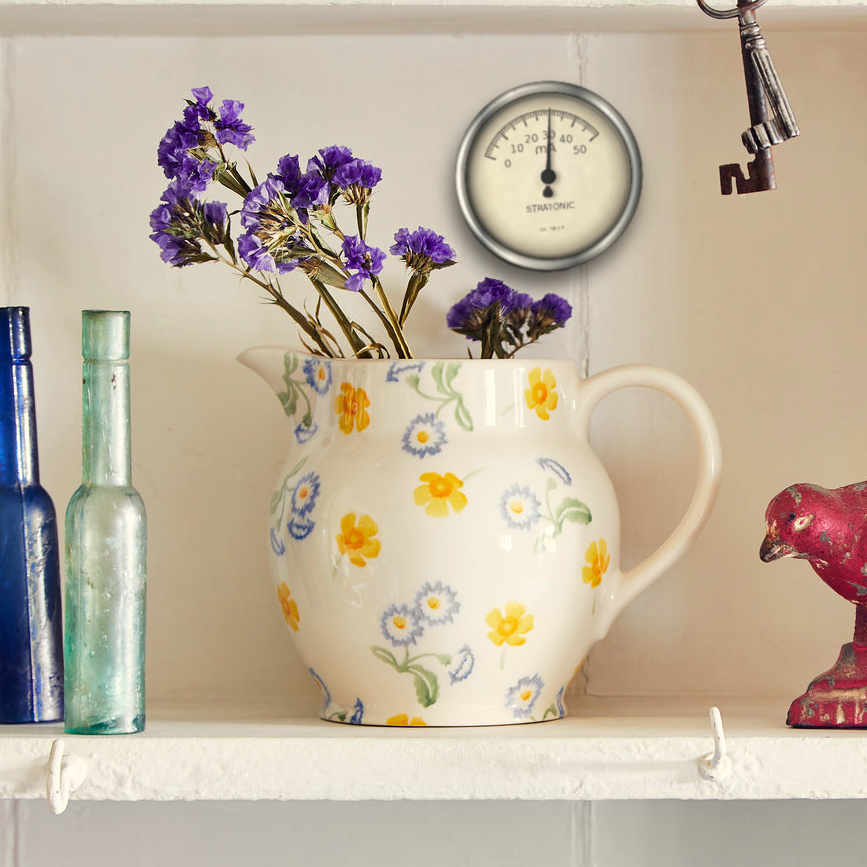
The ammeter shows 30 mA
